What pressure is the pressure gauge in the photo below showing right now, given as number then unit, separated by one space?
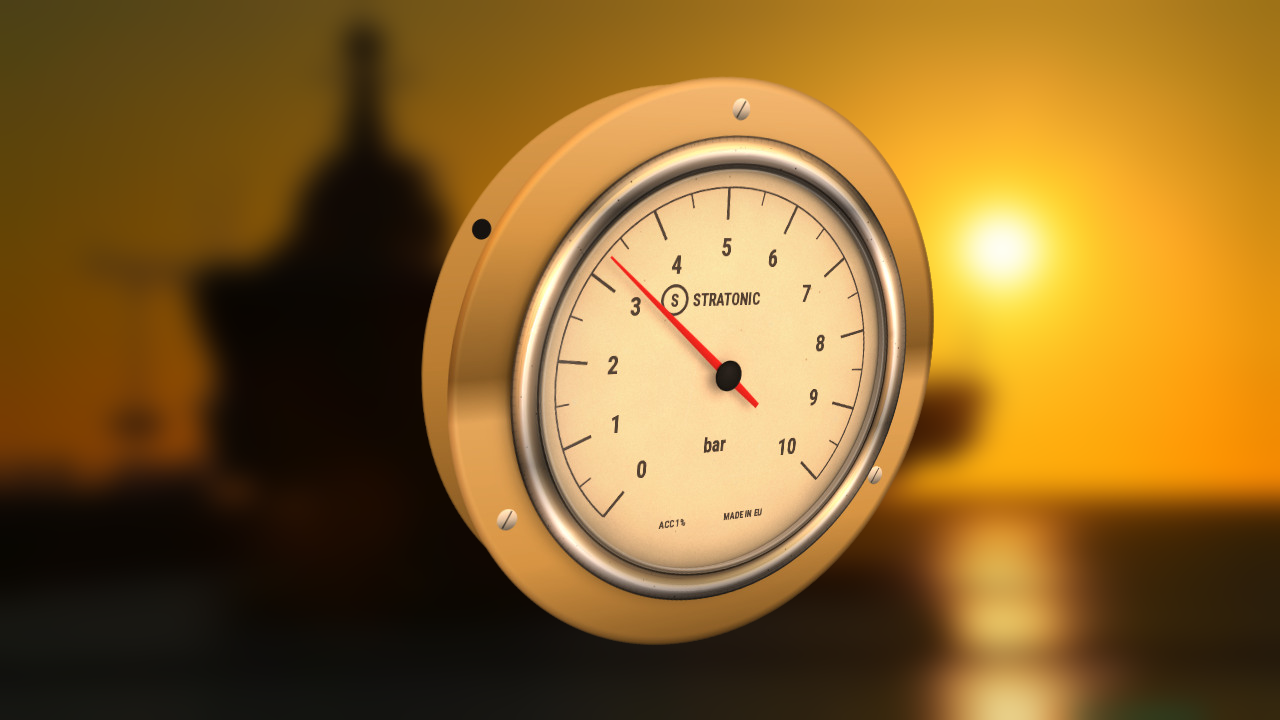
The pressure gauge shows 3.25 bar
